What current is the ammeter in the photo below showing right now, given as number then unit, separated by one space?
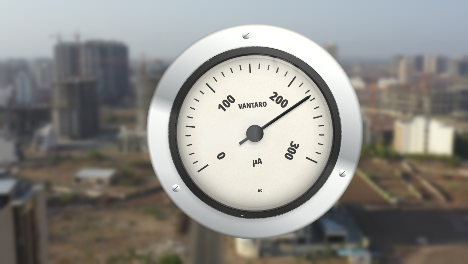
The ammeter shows 225 µA
